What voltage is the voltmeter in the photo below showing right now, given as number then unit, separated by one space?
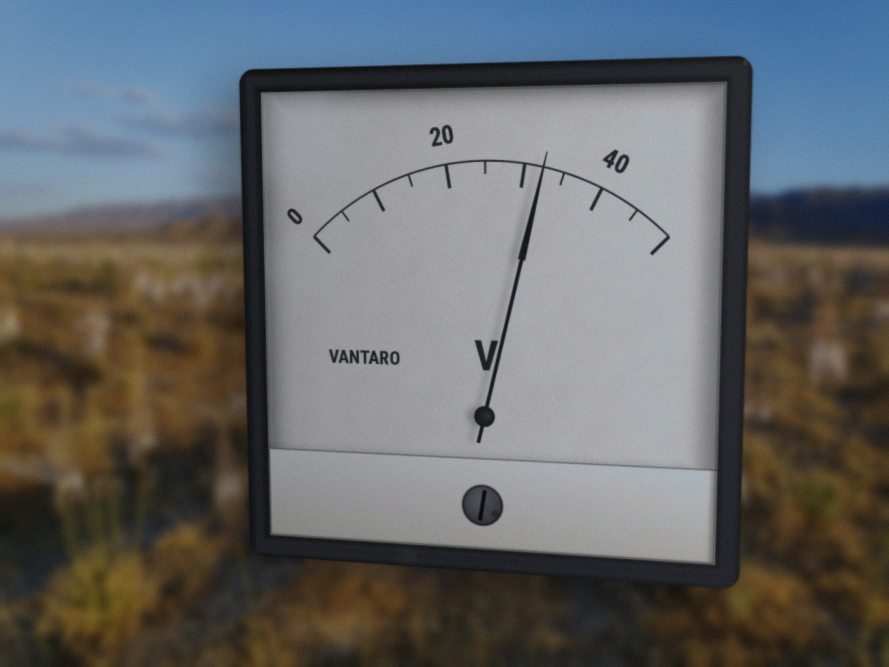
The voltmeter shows 32.5 V
